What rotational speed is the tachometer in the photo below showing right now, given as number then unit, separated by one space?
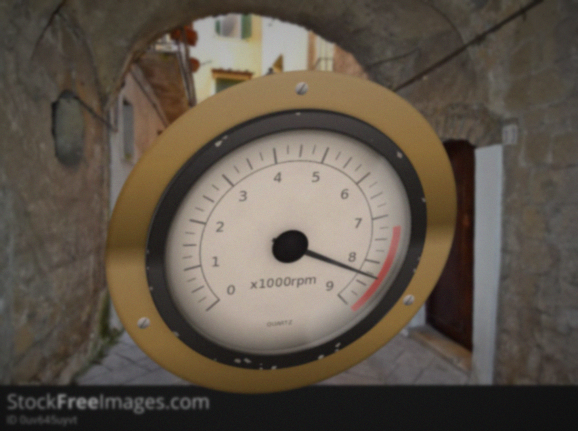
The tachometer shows 8250 rpm
